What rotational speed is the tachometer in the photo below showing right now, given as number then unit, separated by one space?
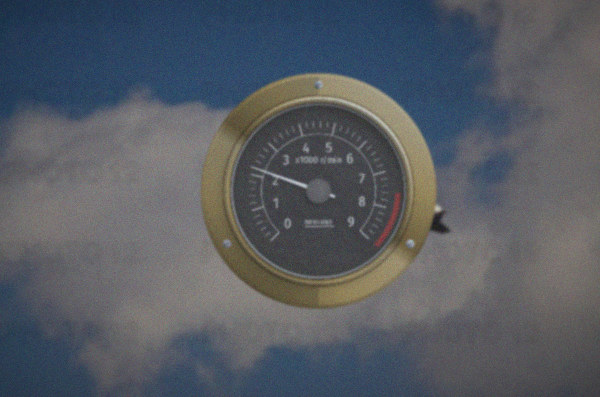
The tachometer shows 2200 rpm
